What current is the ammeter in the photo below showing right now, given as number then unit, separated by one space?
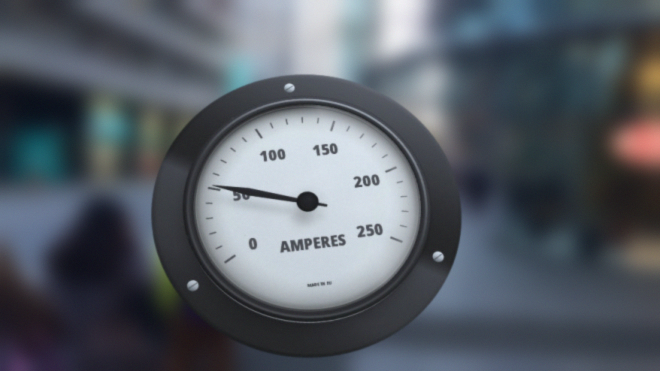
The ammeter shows 50 A
